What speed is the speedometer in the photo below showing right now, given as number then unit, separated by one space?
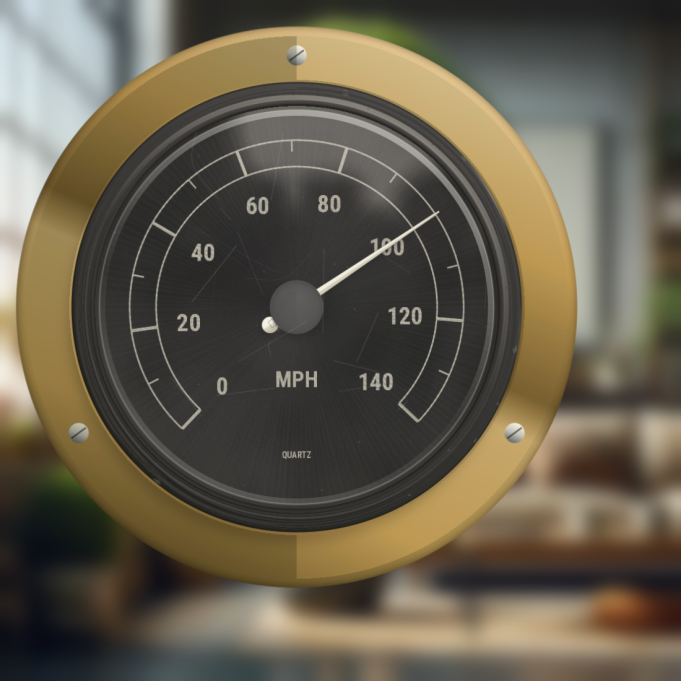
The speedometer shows 100 mph
